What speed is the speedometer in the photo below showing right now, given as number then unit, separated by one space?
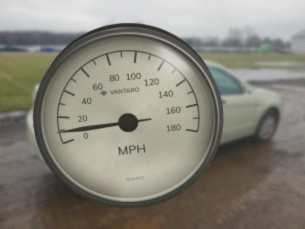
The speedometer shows 10 mph
